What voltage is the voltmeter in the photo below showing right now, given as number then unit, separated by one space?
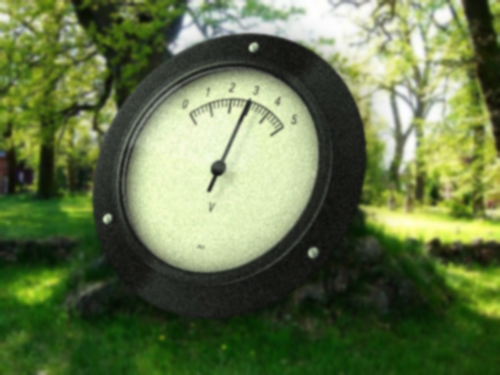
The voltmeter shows 3 V
